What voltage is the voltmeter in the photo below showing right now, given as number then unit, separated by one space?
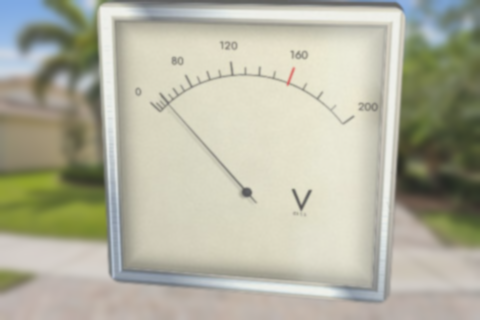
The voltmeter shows 40 V
